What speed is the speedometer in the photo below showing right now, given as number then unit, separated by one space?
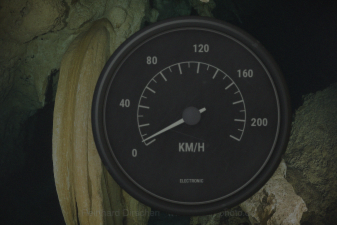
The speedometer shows 5 km/h
